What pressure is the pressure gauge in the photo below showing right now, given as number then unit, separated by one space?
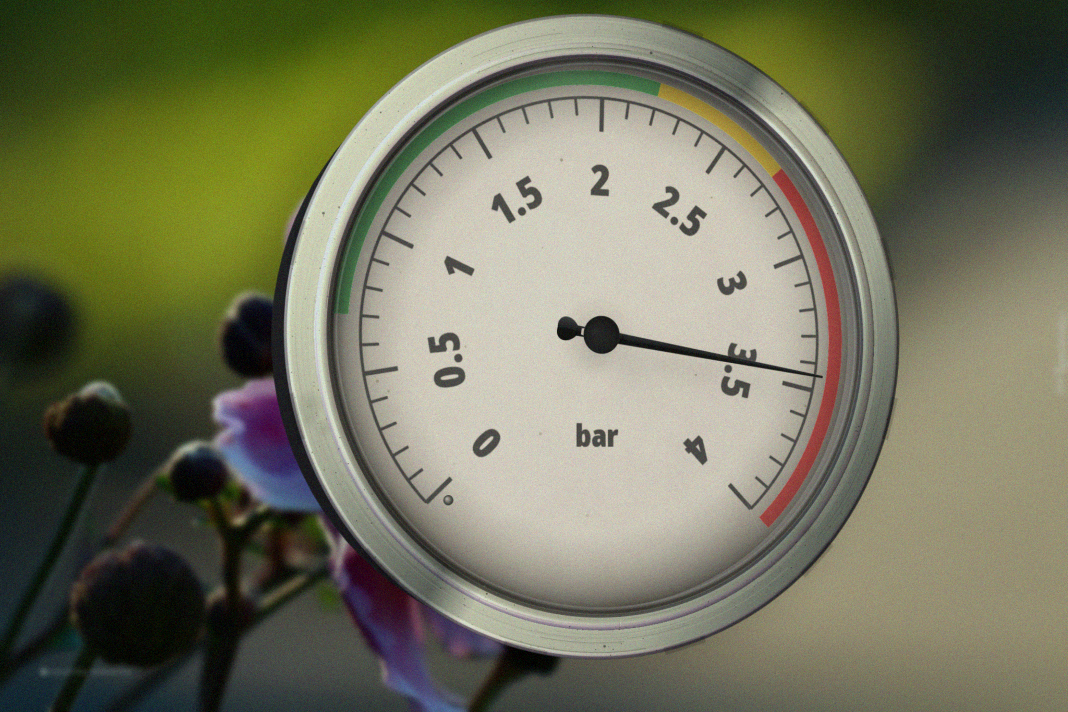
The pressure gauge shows 3.45 bar
